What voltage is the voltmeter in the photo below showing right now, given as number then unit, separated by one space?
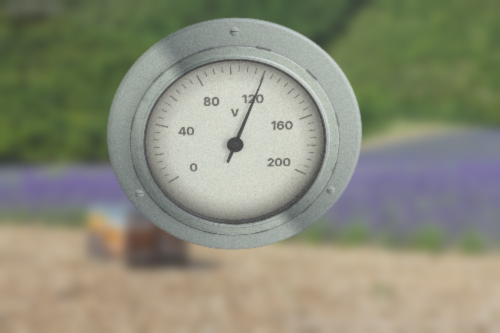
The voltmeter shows 120 V
